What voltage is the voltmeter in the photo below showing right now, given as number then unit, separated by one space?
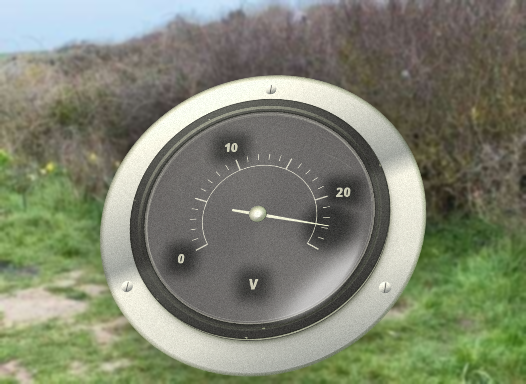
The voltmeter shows 23 V
